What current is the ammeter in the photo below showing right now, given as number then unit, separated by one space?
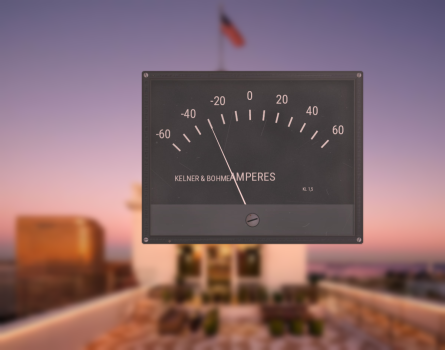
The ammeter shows -30 A
